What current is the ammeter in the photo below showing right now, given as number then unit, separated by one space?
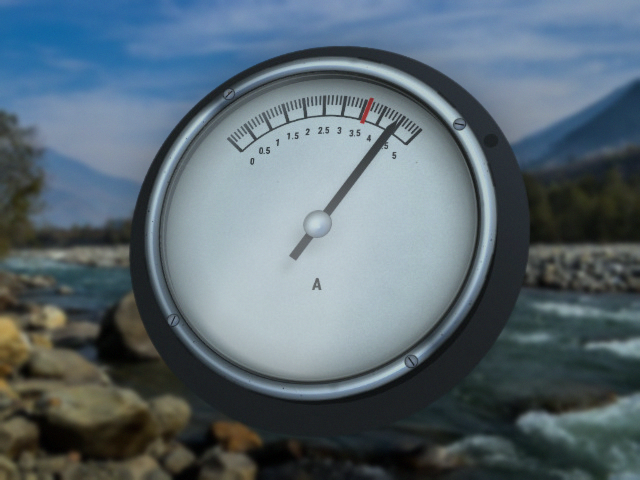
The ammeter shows 4.5 A
